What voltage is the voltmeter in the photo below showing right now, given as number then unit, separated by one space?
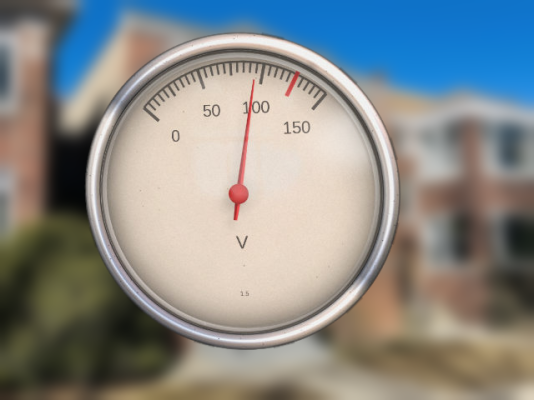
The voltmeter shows 95 V
